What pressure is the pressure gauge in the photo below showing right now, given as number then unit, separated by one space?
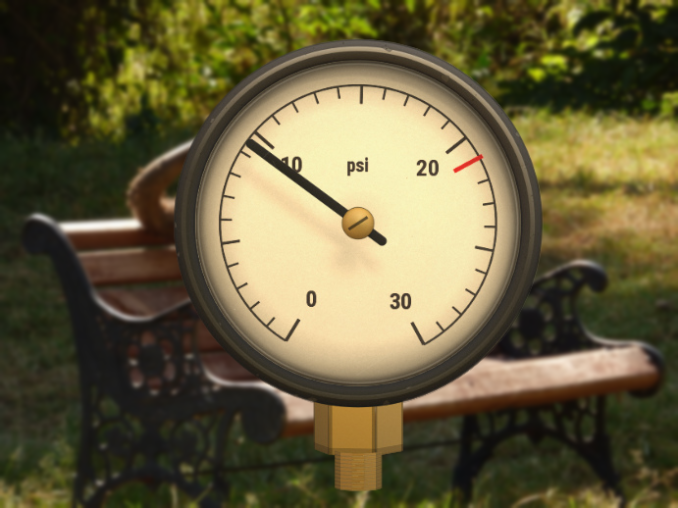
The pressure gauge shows 9.5 psi
